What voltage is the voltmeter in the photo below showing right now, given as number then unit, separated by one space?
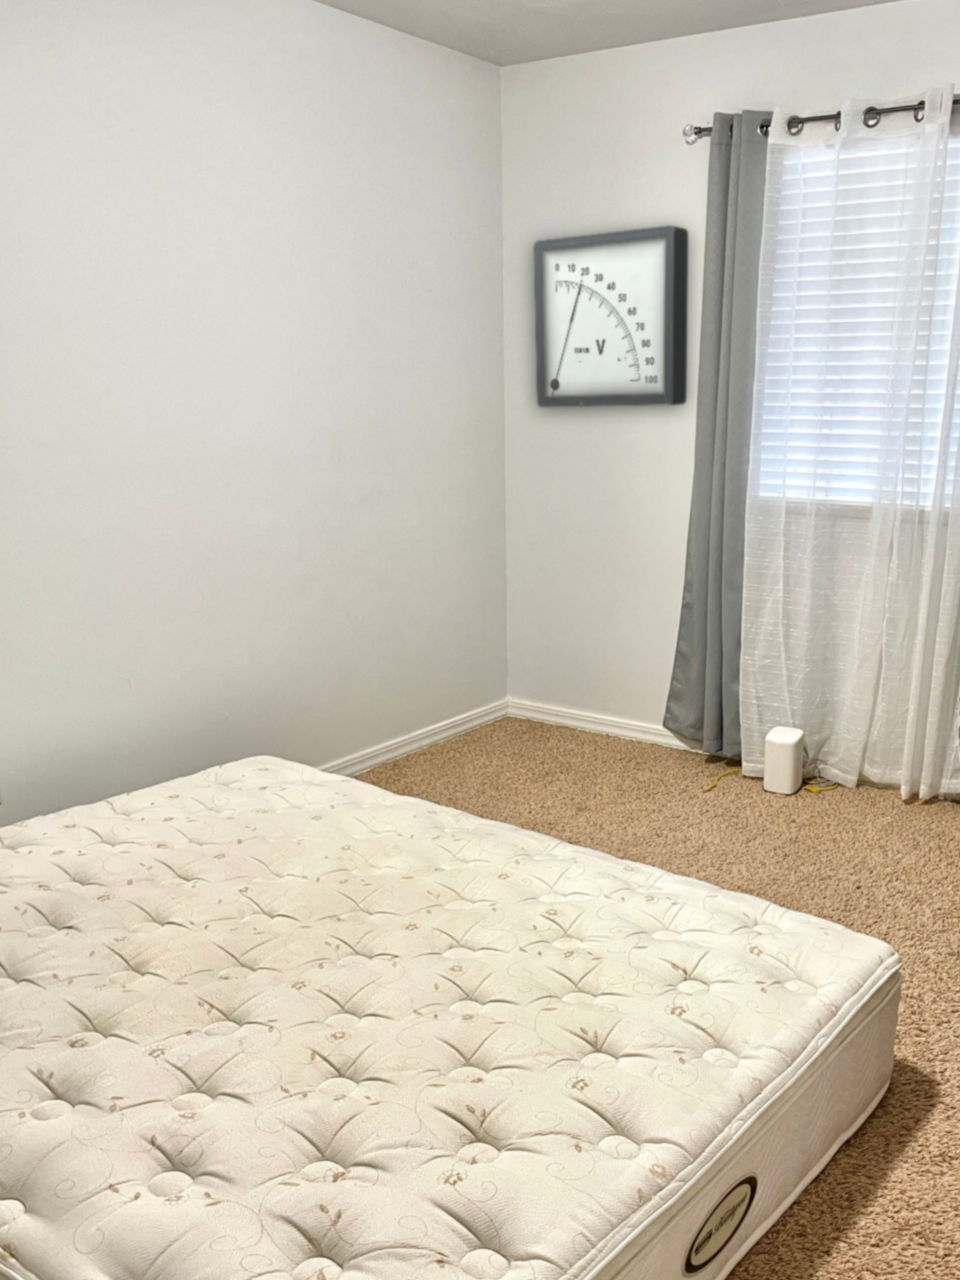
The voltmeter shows 20 V
